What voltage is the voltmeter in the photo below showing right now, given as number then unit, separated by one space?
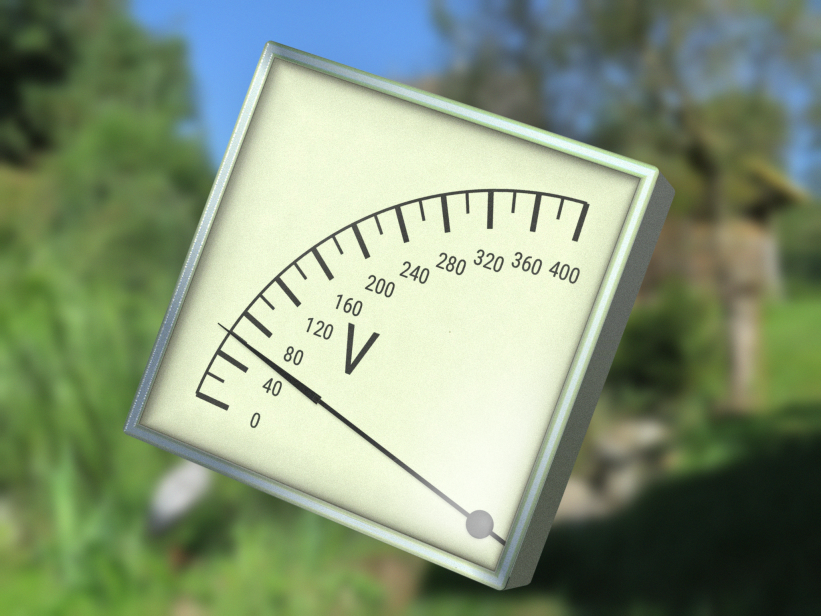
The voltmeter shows 60 V
